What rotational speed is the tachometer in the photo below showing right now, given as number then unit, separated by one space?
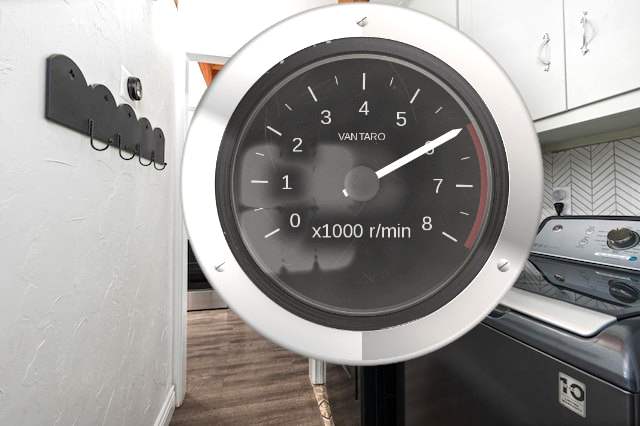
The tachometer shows 6000 rpm
